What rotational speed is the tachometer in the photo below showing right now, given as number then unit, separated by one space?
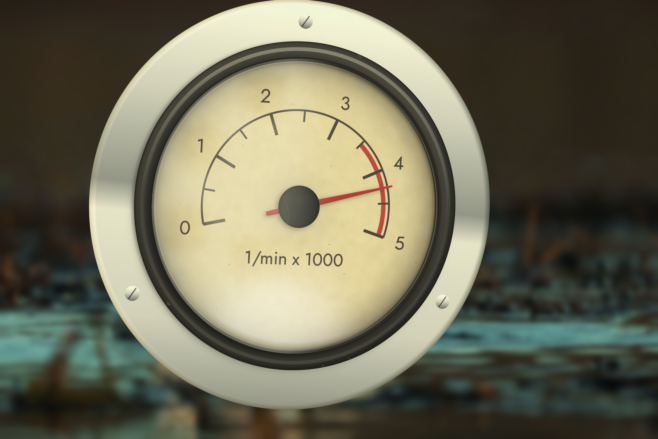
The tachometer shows 4250 rpm
